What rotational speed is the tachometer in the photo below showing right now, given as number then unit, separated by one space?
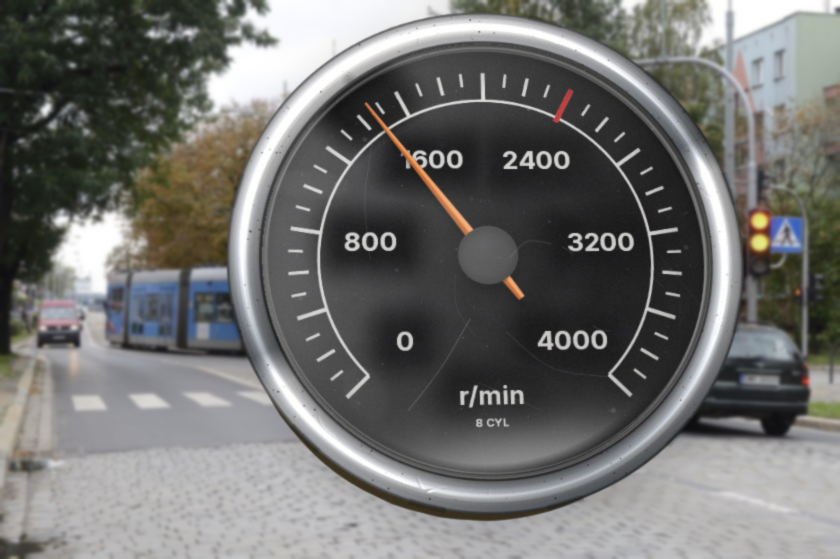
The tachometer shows 1450 rpm
